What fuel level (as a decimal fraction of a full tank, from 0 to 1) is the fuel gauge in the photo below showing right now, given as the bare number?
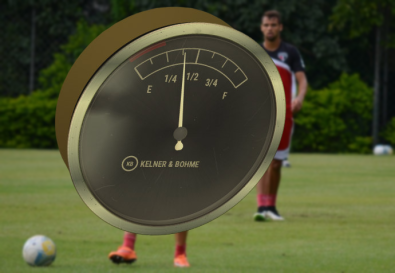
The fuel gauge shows 0.375
